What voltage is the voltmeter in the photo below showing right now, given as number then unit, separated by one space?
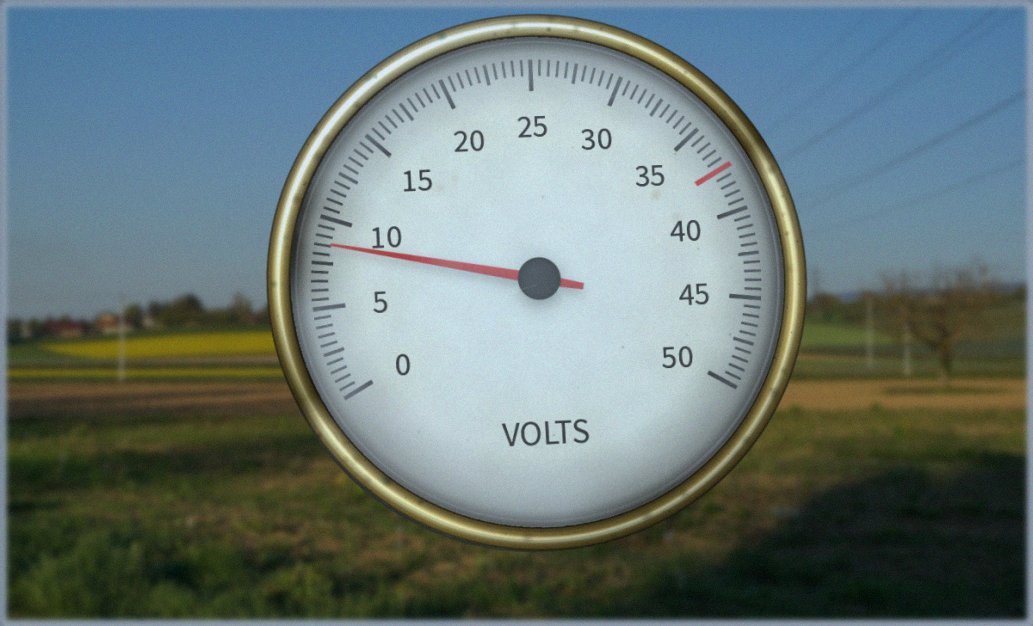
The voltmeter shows 8.5 V
